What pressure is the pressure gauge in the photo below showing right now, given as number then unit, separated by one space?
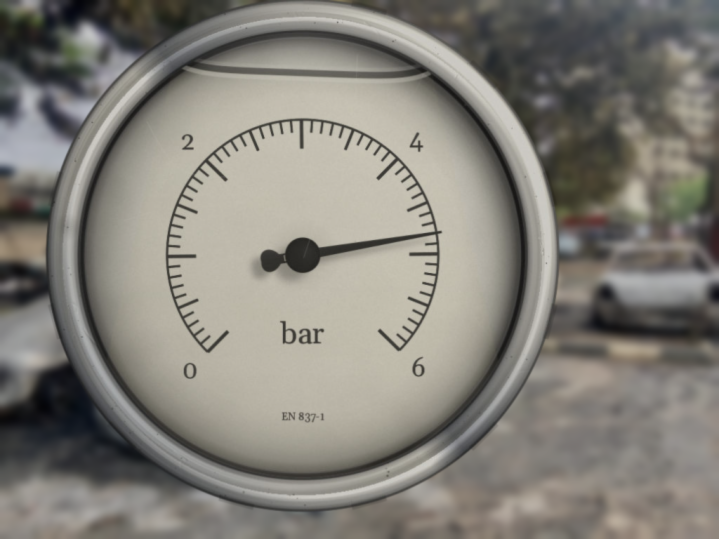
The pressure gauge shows 4.8 bar
